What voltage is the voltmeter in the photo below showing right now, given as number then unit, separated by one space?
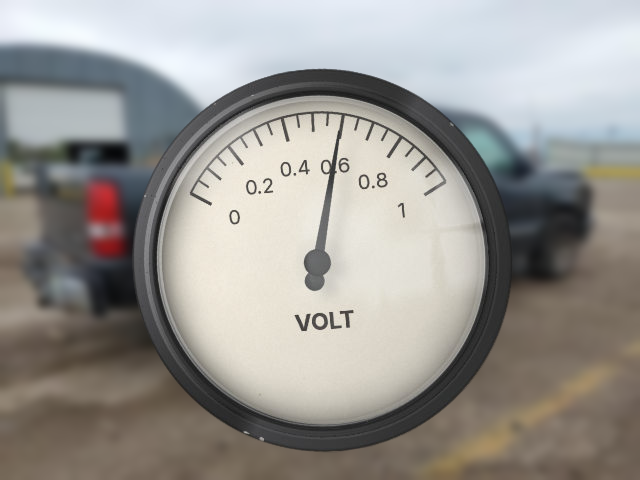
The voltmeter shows 0.6 V
